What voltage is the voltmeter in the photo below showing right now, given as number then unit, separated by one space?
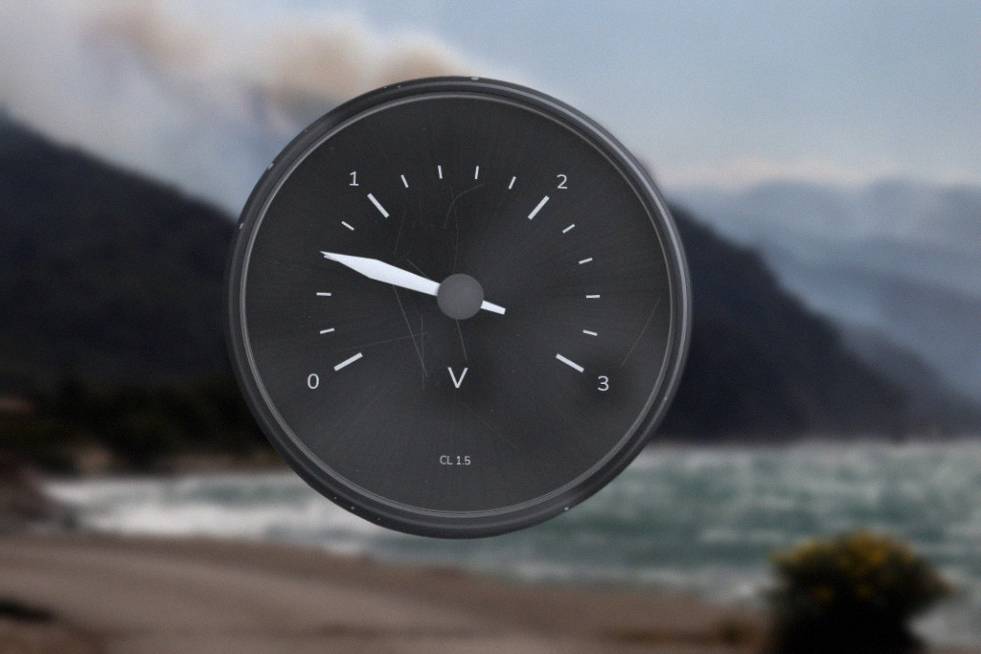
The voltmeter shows 0.6 V
